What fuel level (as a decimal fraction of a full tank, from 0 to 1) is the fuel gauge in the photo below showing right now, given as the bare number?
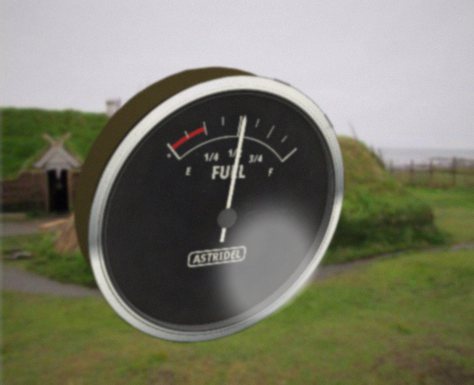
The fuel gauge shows 0.5
